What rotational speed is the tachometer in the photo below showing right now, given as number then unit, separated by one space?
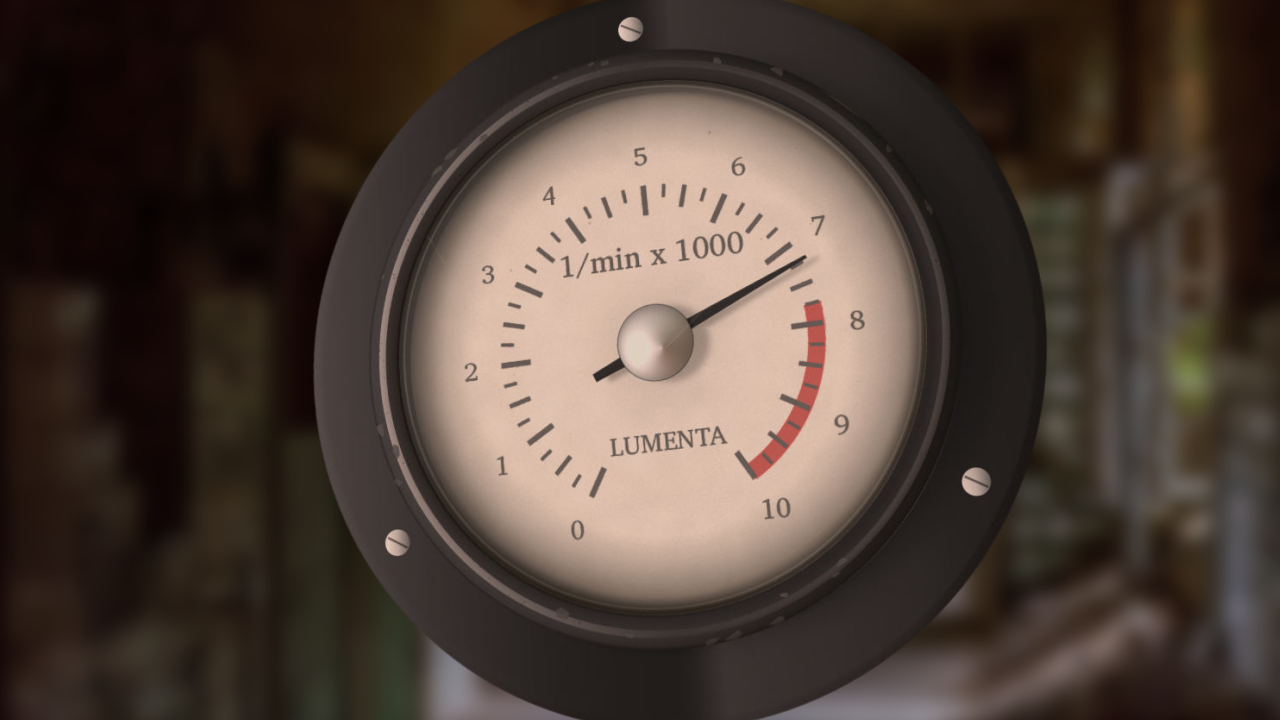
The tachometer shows 7250 rpm
